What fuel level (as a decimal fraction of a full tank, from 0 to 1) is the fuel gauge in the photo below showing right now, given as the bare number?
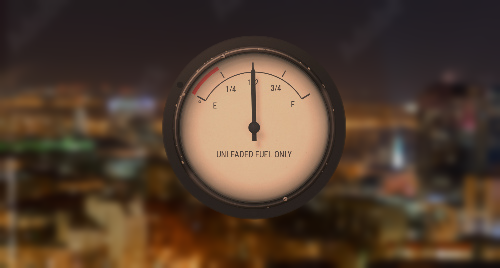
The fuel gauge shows 0.5
